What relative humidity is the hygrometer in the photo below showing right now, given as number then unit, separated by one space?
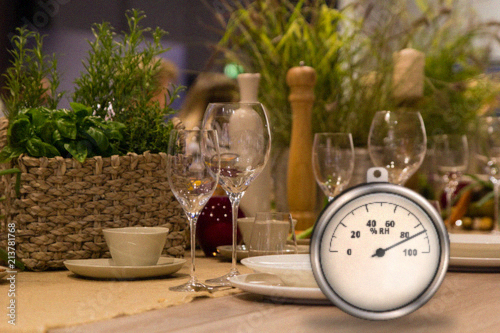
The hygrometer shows 85 %
